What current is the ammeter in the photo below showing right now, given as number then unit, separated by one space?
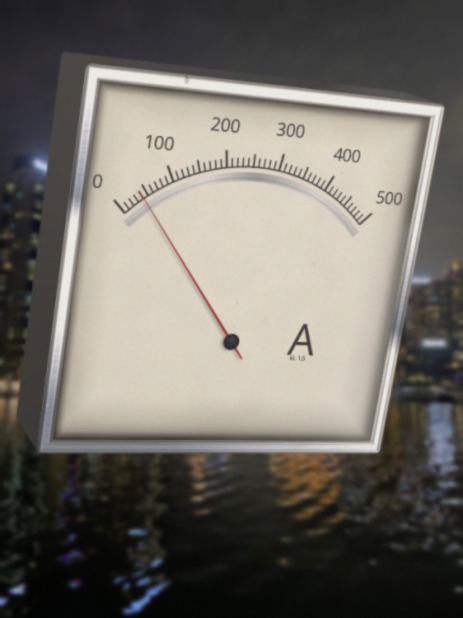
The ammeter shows 40 A
